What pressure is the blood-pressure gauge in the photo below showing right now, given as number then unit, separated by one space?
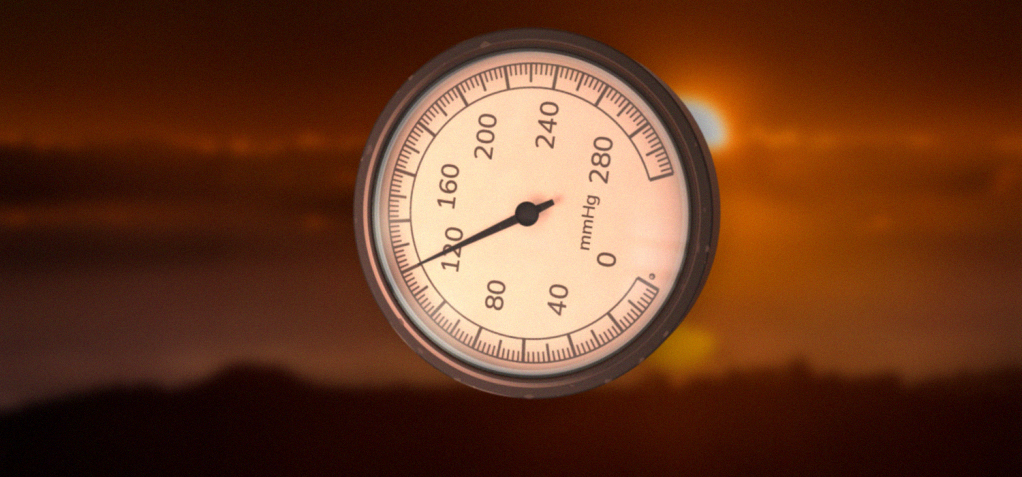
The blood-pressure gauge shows 120 mmHg
